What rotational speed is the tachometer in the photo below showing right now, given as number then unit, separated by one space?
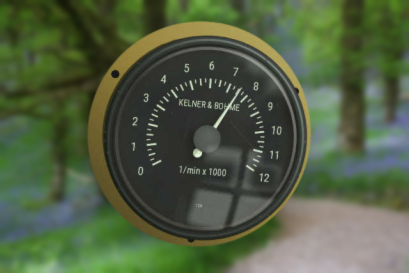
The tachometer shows 7500 rpm
